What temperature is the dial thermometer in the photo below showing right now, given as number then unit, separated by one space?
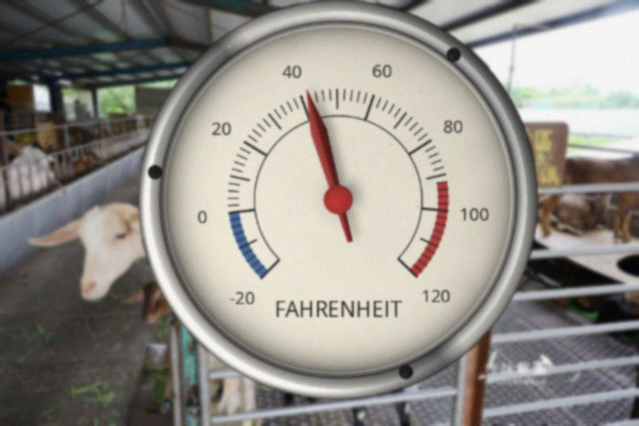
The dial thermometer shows 42 °F
